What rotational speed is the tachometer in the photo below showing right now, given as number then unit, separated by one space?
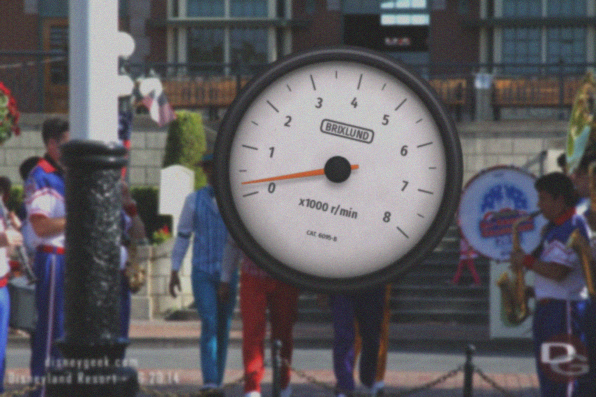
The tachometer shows 250 rpm
